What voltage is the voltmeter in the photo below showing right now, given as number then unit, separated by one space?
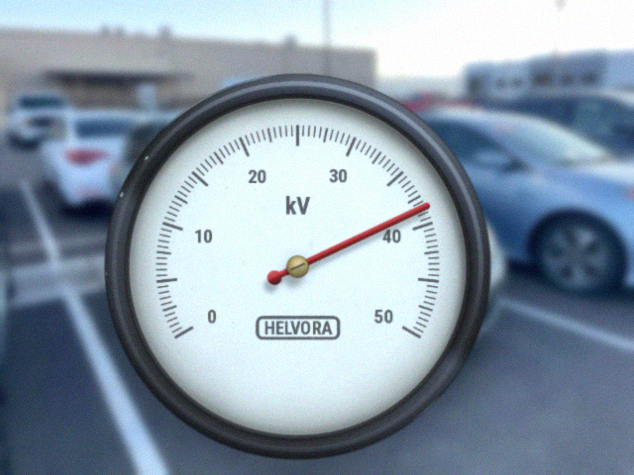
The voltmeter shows 38.5 kV
